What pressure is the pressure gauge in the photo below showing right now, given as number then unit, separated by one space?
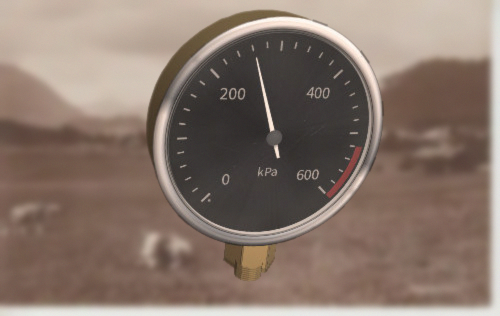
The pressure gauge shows 260 kPa
